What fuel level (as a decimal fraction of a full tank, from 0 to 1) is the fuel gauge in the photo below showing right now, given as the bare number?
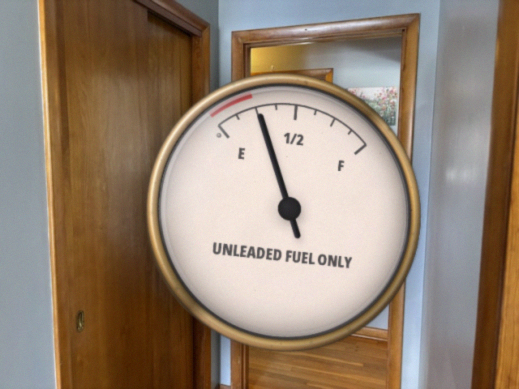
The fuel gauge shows 0.25
